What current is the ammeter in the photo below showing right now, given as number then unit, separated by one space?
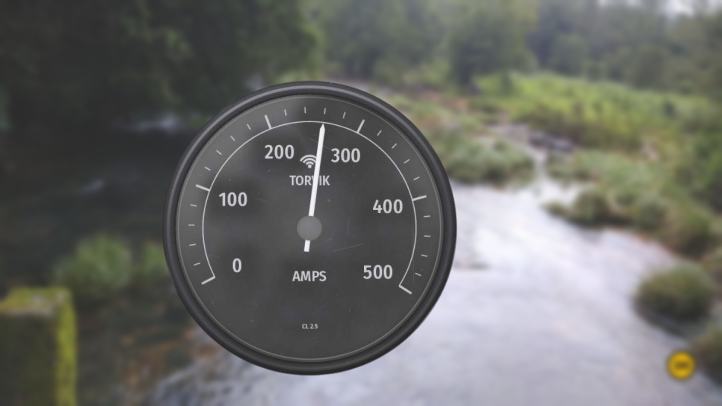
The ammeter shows 260 A
